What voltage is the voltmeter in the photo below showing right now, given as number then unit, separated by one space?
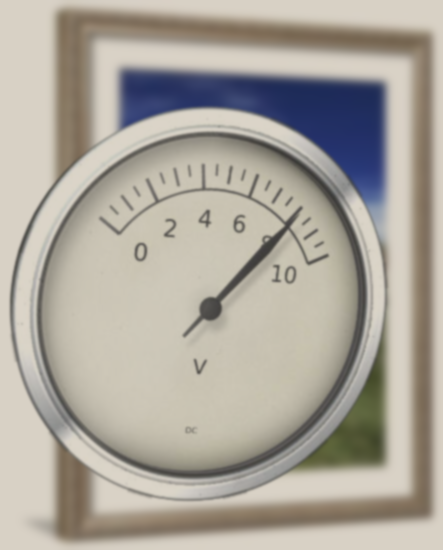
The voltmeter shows 8 V
